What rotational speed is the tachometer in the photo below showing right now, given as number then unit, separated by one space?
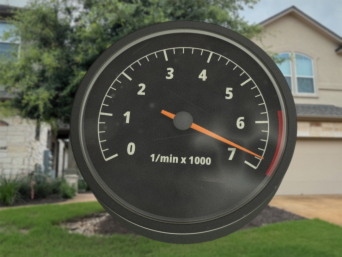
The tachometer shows 6800 rpm
